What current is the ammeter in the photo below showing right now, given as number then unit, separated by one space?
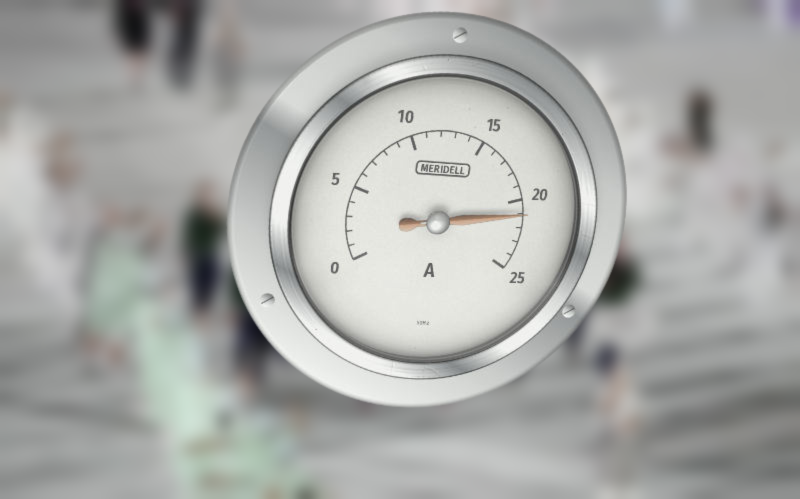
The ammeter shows 21 A
